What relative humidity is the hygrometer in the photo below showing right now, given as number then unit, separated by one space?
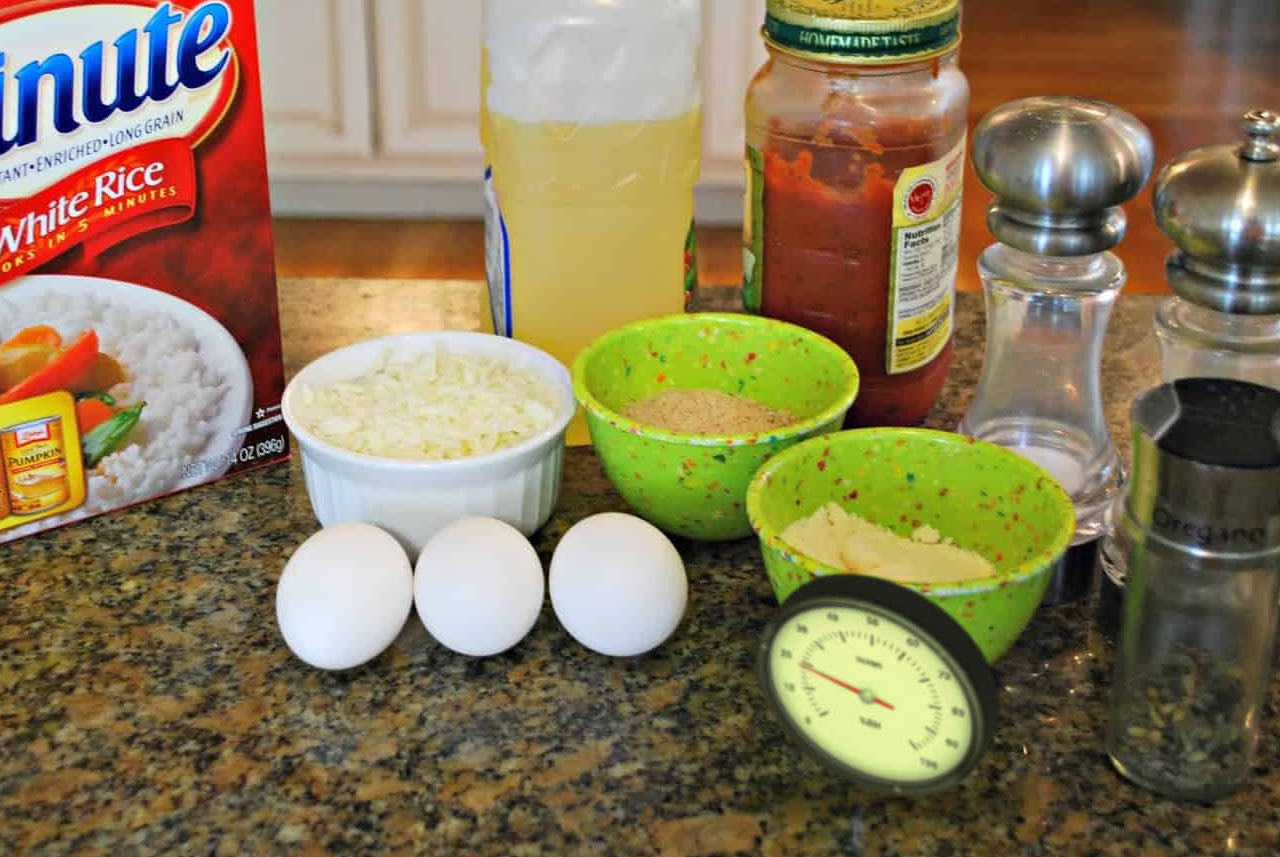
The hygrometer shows 20 %
